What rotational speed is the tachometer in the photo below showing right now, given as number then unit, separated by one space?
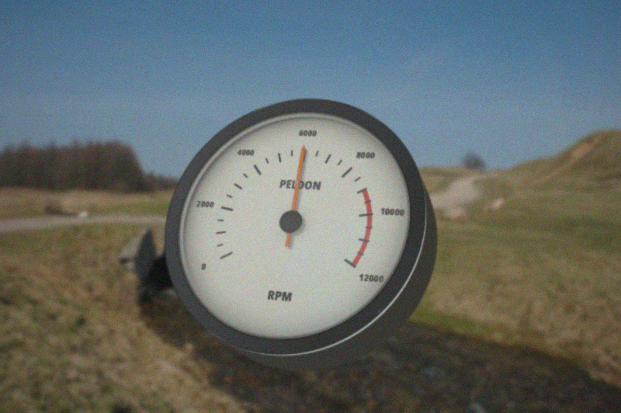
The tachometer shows 6000 rpm
